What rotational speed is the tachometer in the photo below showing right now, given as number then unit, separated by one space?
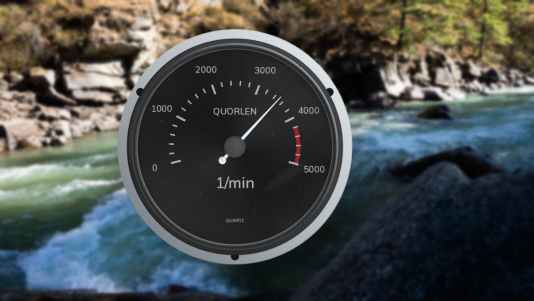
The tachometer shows 3500 rpm
